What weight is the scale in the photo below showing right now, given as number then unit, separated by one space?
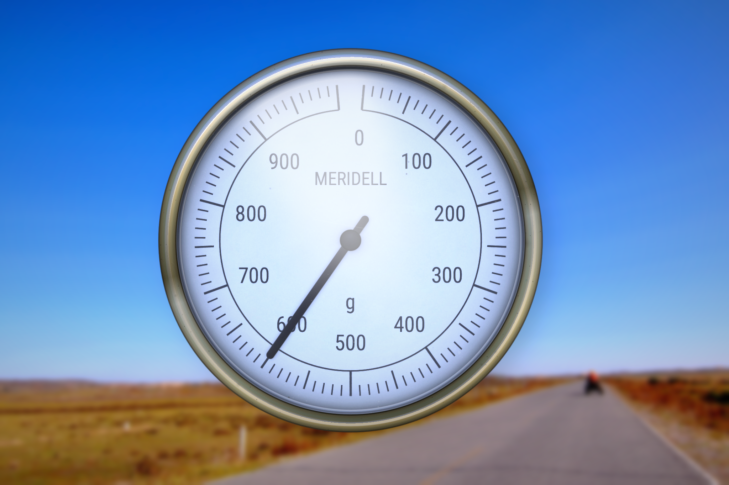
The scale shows 600 g
